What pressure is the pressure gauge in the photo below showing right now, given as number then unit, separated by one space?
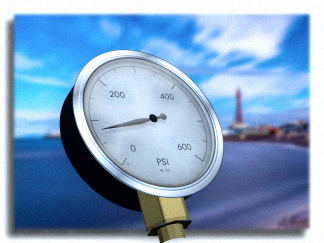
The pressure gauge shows 75 psi
